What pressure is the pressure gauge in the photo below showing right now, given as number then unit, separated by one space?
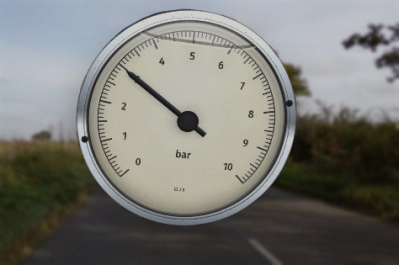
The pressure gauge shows 3 bar
